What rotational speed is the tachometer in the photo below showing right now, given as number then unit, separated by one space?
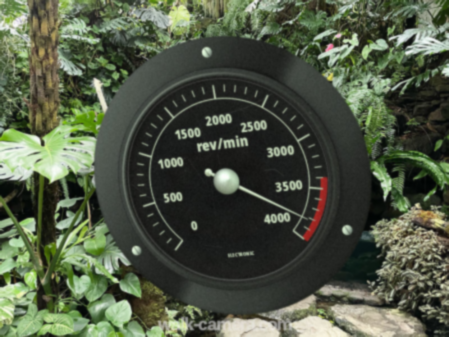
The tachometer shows 3800 rpm
